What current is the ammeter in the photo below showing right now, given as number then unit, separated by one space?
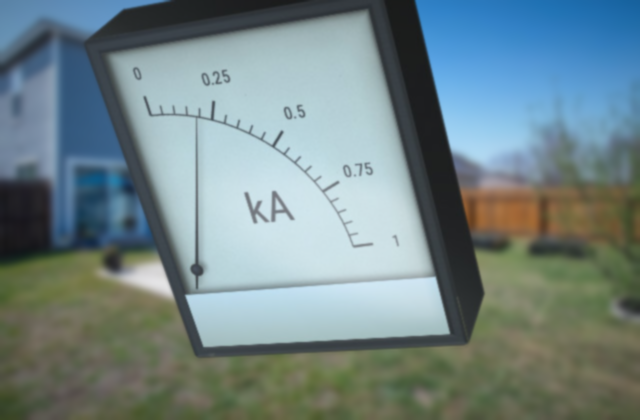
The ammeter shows 0.2 kA
